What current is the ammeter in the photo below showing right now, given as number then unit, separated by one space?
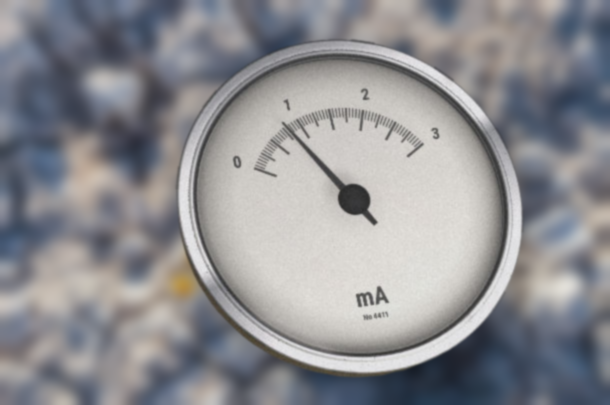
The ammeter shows 0.75 mA
